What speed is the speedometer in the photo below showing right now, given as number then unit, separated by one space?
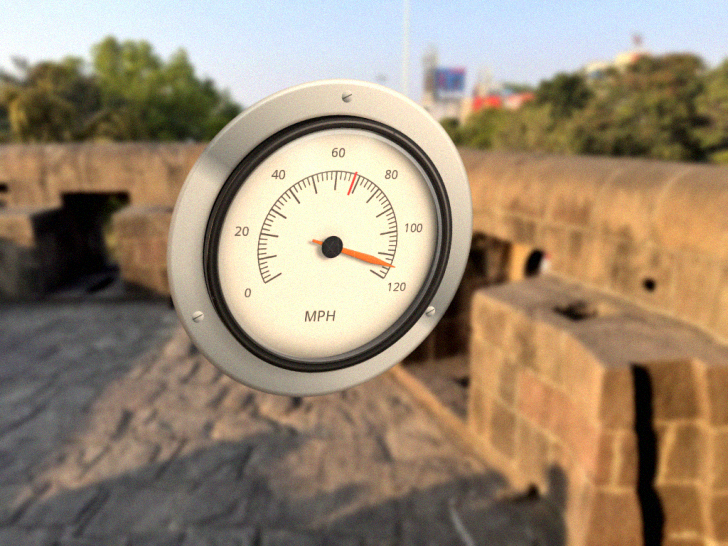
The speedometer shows 114 mph
